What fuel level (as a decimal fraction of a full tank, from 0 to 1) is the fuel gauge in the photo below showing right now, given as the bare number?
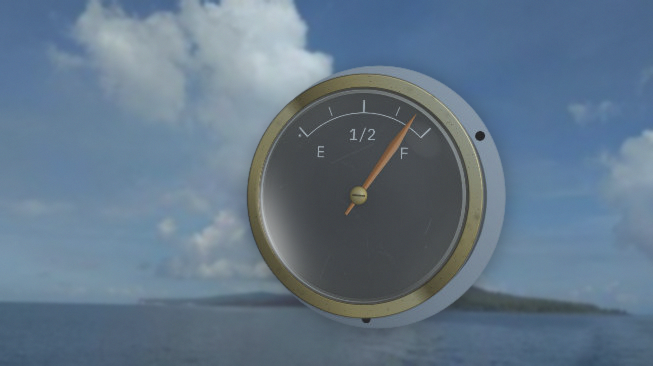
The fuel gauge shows 0.875
